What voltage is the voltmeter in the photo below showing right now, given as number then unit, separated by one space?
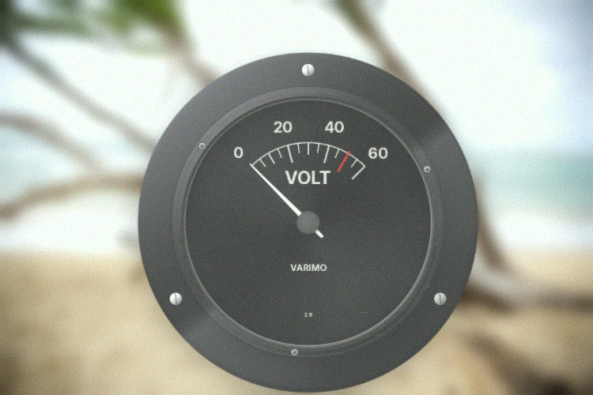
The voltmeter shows 0 V
